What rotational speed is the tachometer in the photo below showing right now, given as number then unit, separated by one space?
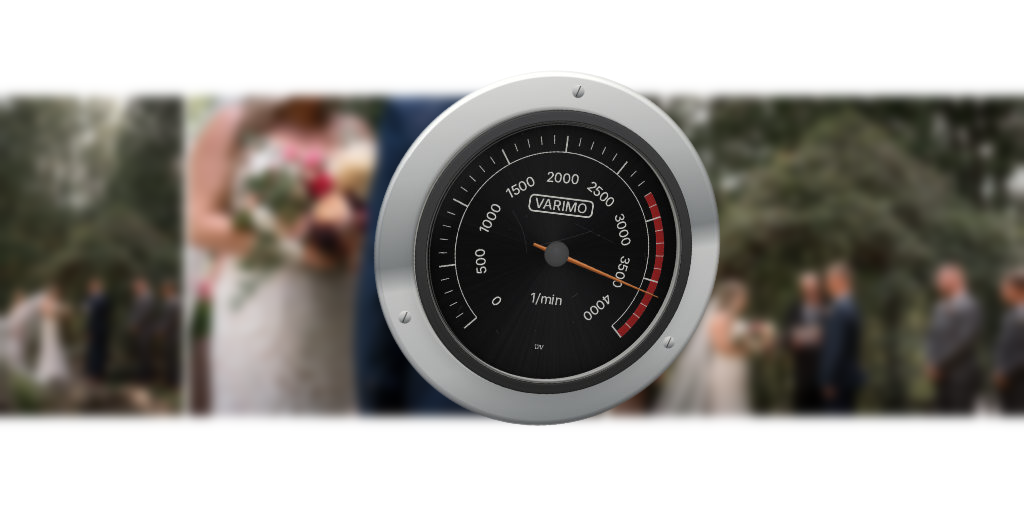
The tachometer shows 3600 rpm
